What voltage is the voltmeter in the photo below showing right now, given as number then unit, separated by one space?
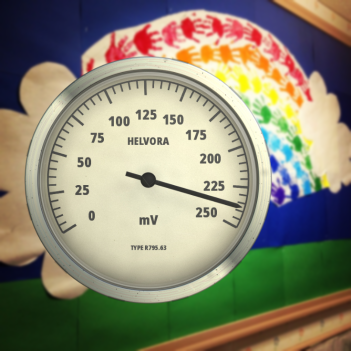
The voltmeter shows 237.5 mV
